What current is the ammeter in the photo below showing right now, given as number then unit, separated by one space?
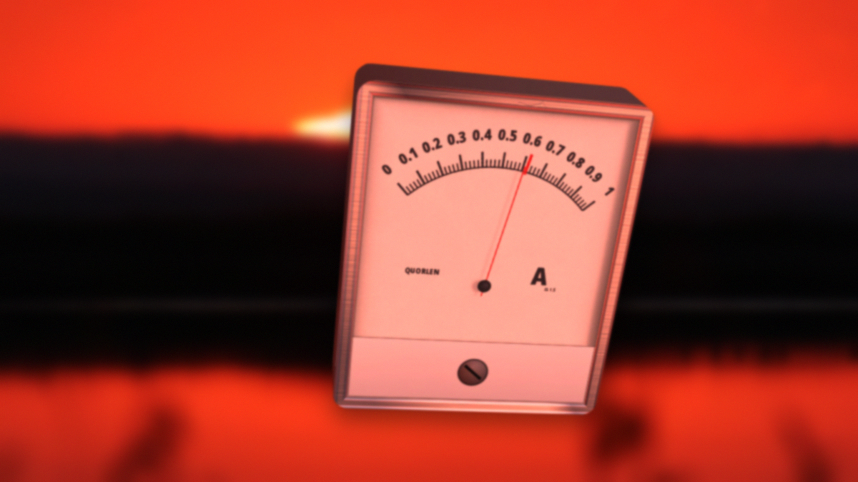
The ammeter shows 0.6 A
